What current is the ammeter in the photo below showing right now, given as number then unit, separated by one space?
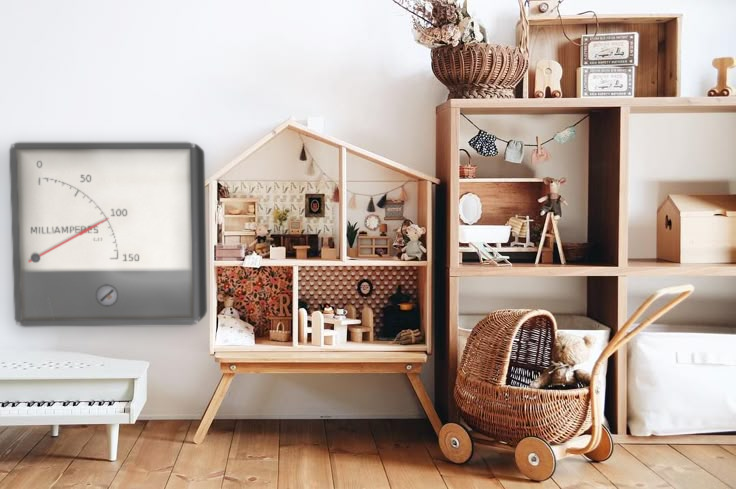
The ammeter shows 100 mA
